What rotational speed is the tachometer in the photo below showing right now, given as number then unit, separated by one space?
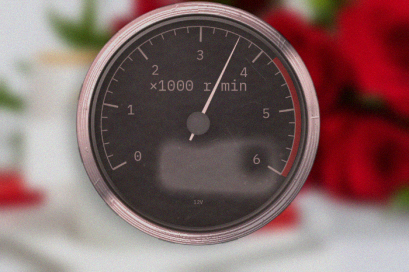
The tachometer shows 3600 rpm
